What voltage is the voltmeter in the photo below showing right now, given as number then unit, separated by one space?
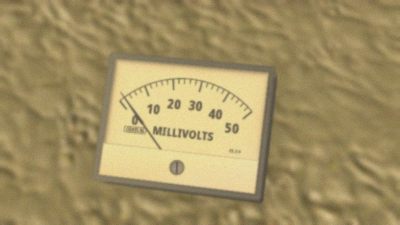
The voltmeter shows 2 mV
